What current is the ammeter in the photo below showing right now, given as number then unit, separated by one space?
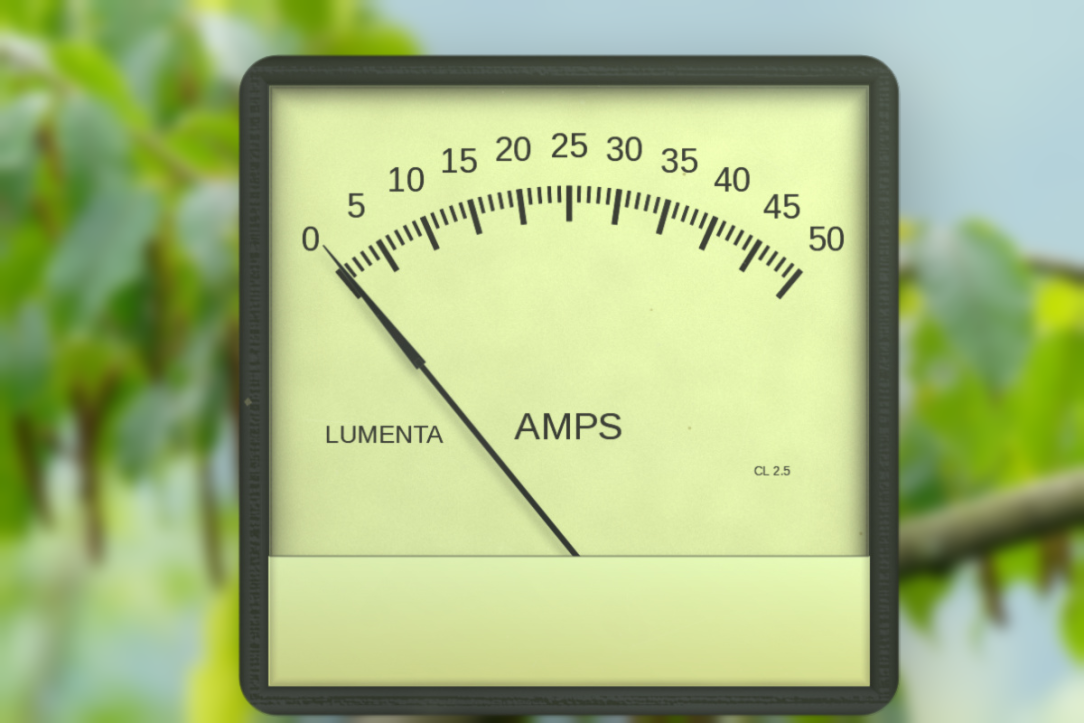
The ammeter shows 0.5 A
